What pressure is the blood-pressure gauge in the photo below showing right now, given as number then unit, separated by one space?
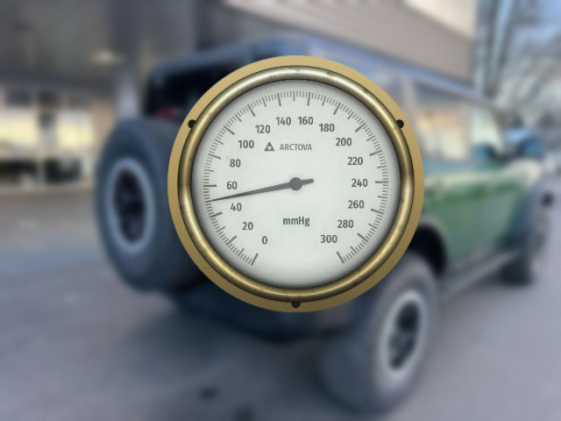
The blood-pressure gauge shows 50 mmHg
